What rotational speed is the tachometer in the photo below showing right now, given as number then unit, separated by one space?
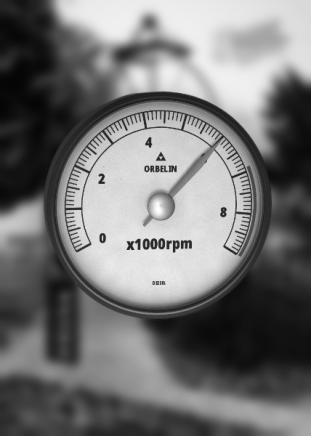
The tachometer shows 6000 rpm
